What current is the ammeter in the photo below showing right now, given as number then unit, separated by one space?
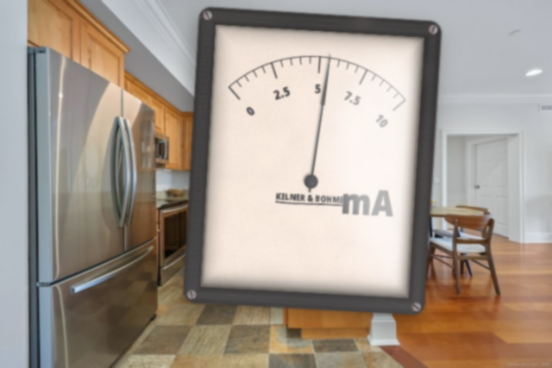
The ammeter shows 5.5 mA
